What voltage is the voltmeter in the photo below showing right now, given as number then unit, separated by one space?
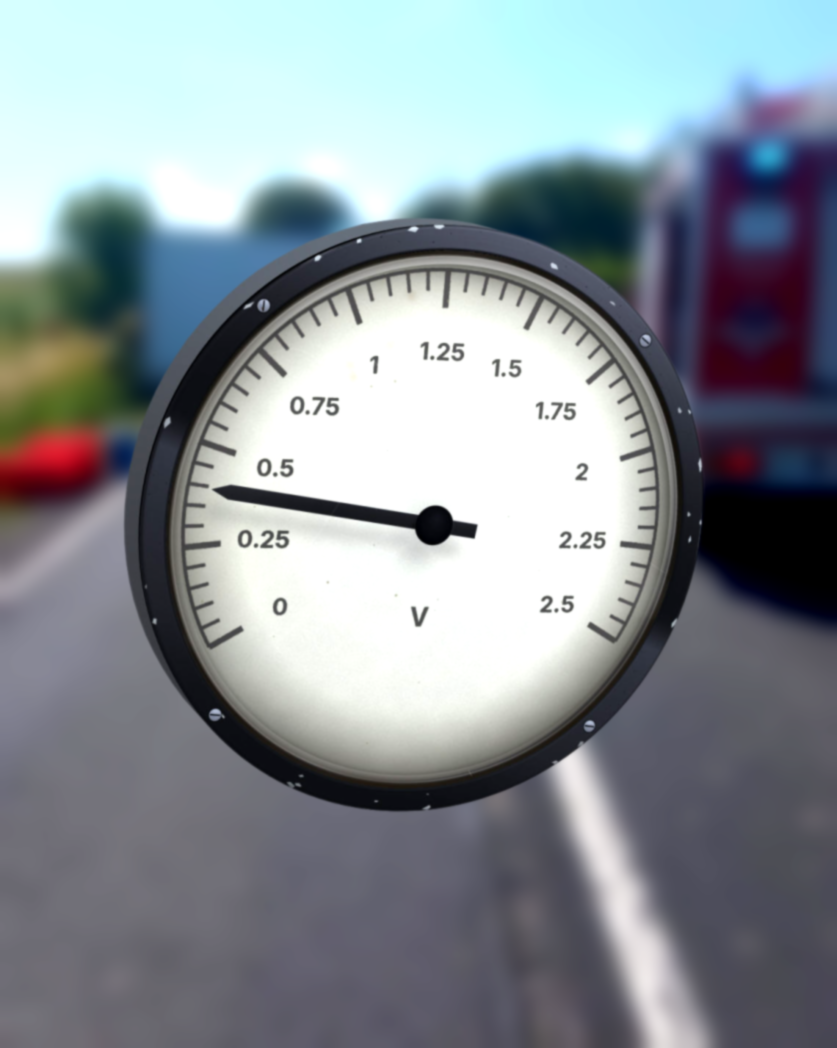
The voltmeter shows 0.4 V
